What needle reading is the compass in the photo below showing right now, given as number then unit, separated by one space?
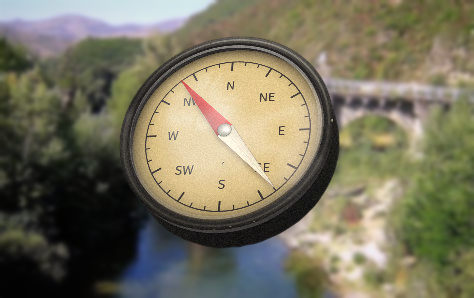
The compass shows 320 °
